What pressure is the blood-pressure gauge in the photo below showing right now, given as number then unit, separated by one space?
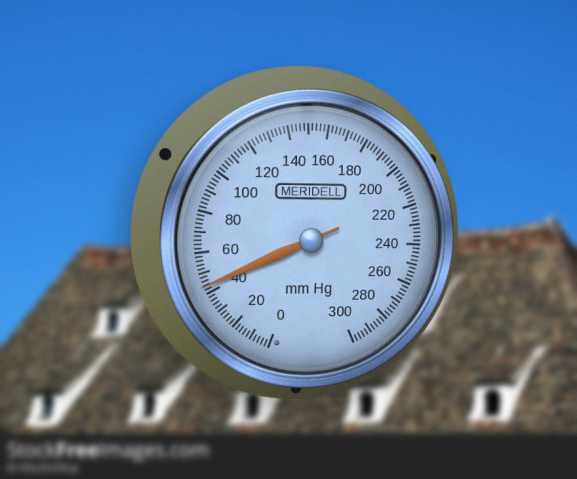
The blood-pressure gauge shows 44 mmHg
